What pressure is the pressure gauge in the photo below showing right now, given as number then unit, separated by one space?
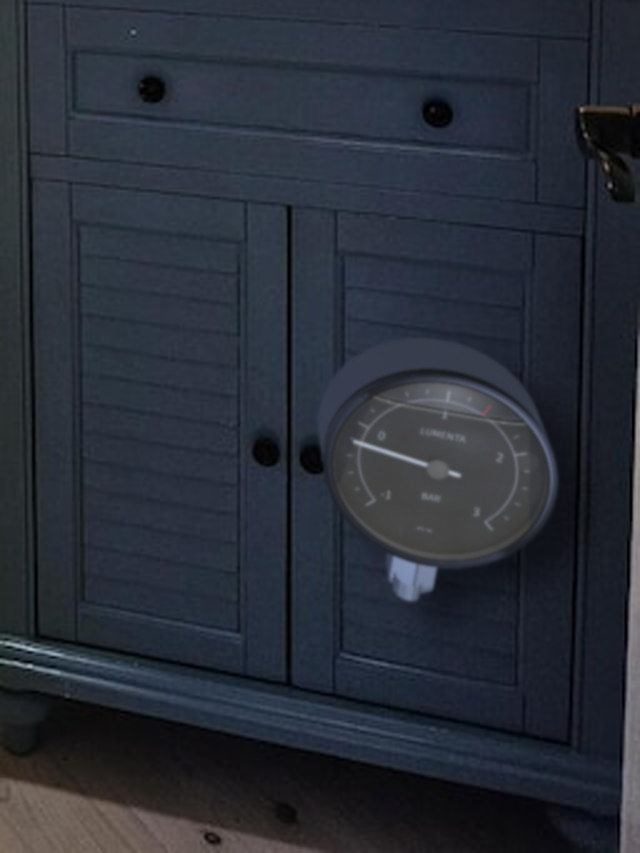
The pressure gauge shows -0.2 bar
